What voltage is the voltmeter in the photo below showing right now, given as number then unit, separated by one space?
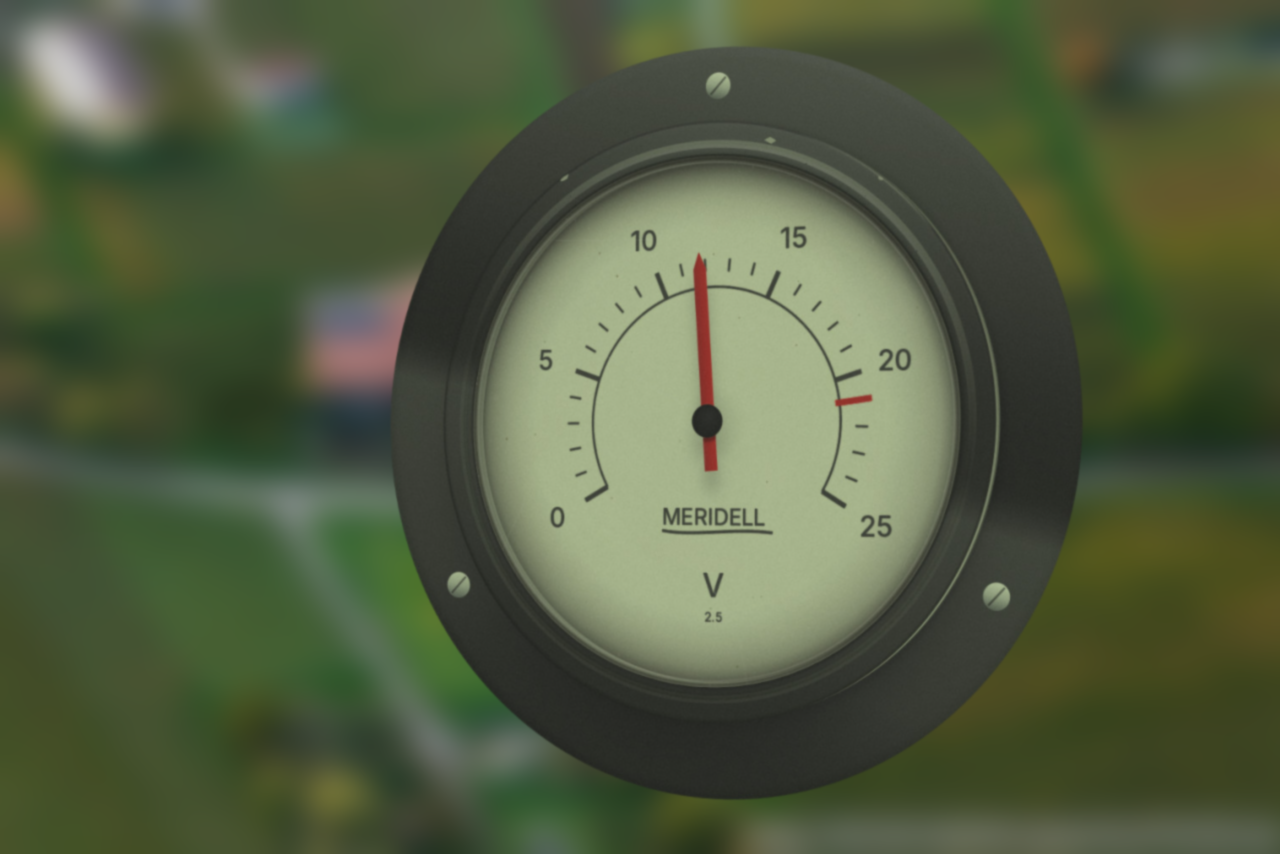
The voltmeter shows 12 V
